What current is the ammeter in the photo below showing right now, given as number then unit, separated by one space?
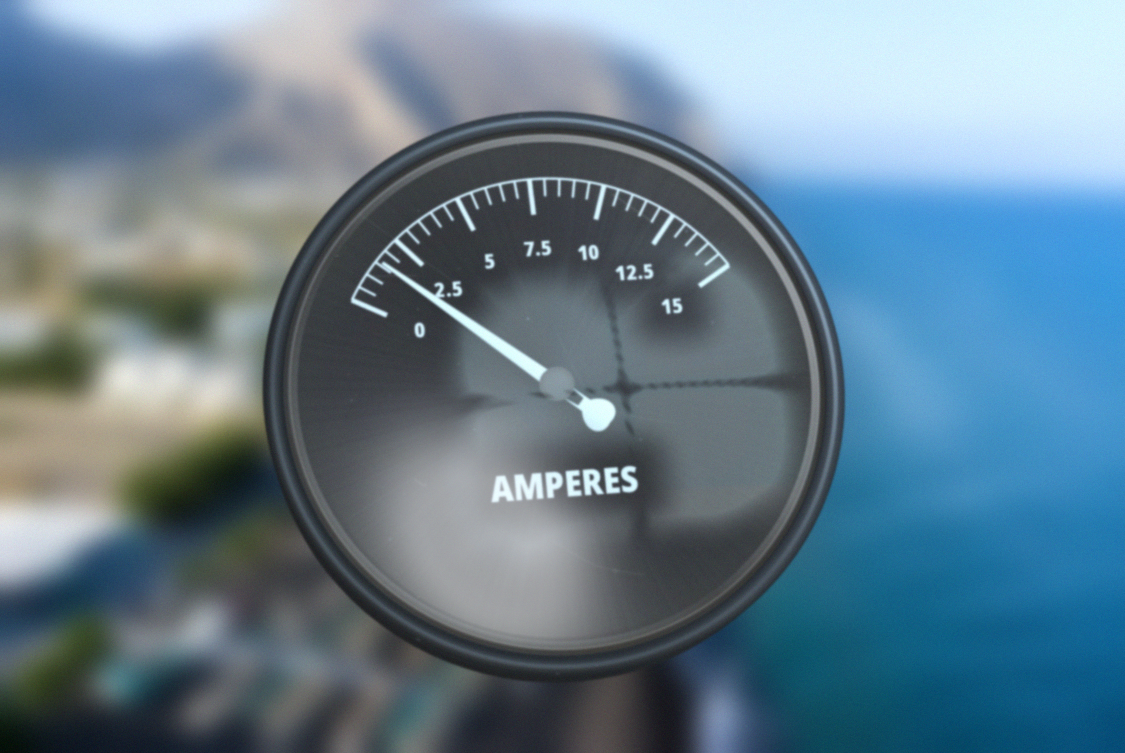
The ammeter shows 1.5 A
